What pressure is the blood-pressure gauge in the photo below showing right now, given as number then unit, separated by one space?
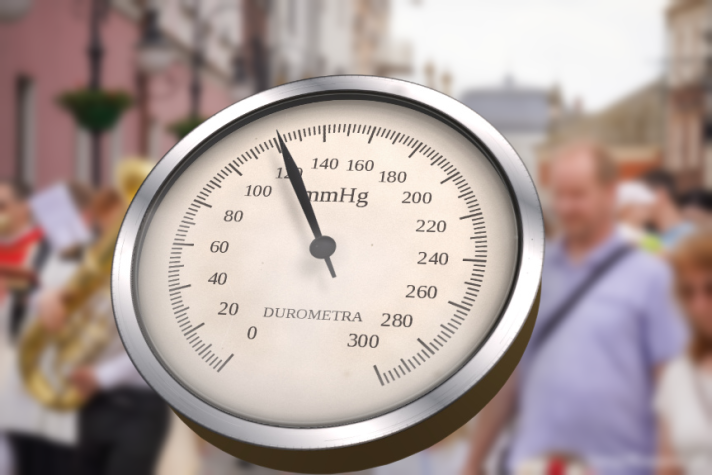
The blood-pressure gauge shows 122 mmHg
